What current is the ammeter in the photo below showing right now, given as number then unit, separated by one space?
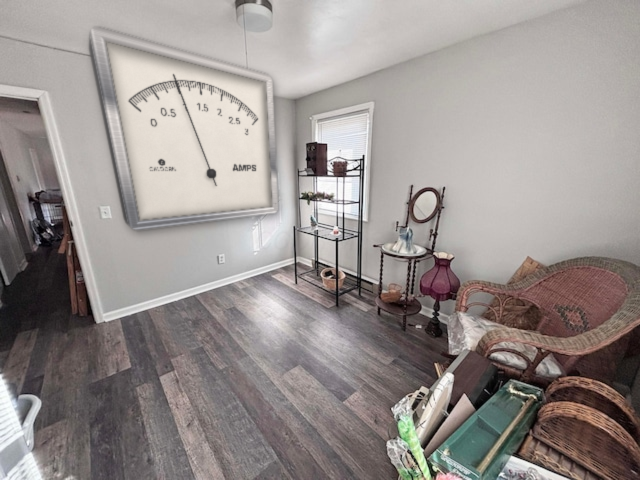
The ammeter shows 1 A
